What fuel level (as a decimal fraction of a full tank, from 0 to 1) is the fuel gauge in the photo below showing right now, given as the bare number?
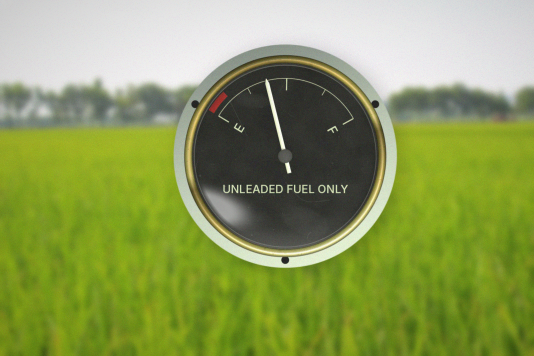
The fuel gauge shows 0.375
